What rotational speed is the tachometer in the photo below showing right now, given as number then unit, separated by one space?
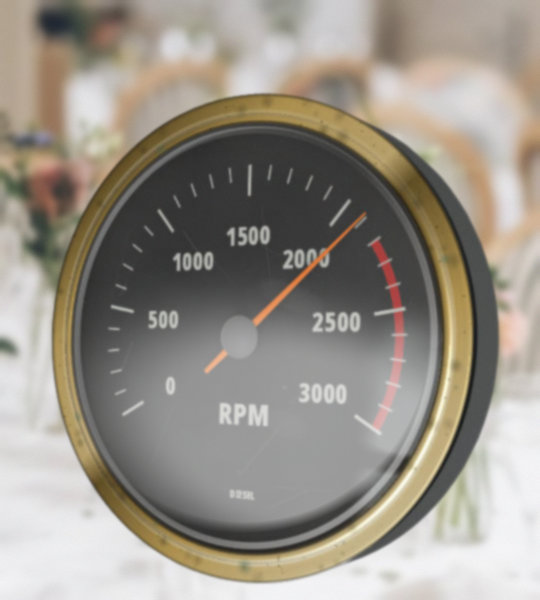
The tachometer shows 2100 rpm
